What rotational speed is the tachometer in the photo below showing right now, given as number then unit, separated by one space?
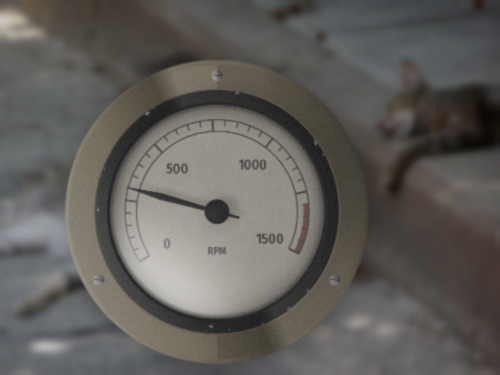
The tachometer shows 300 rpm
